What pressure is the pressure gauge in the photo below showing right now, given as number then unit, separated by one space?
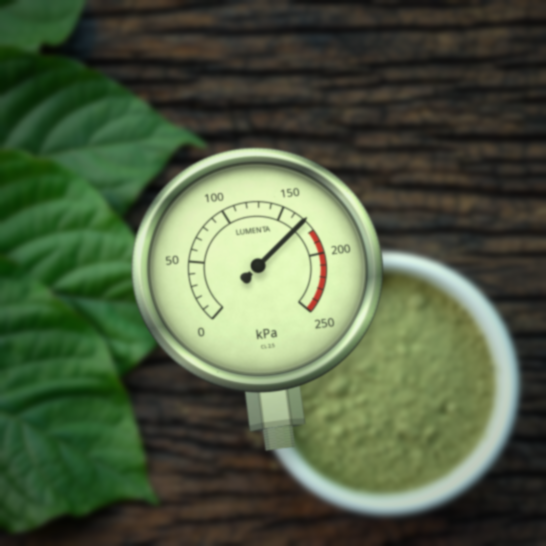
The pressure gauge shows 170 kPa
